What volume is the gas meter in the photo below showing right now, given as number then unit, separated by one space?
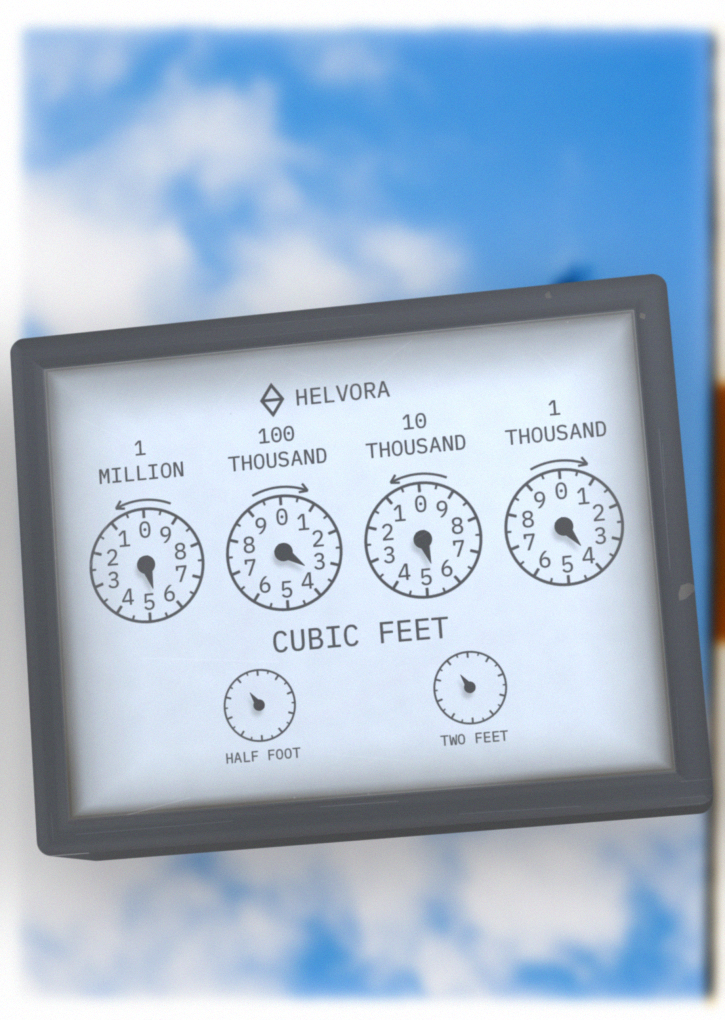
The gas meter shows 535400 ft³
